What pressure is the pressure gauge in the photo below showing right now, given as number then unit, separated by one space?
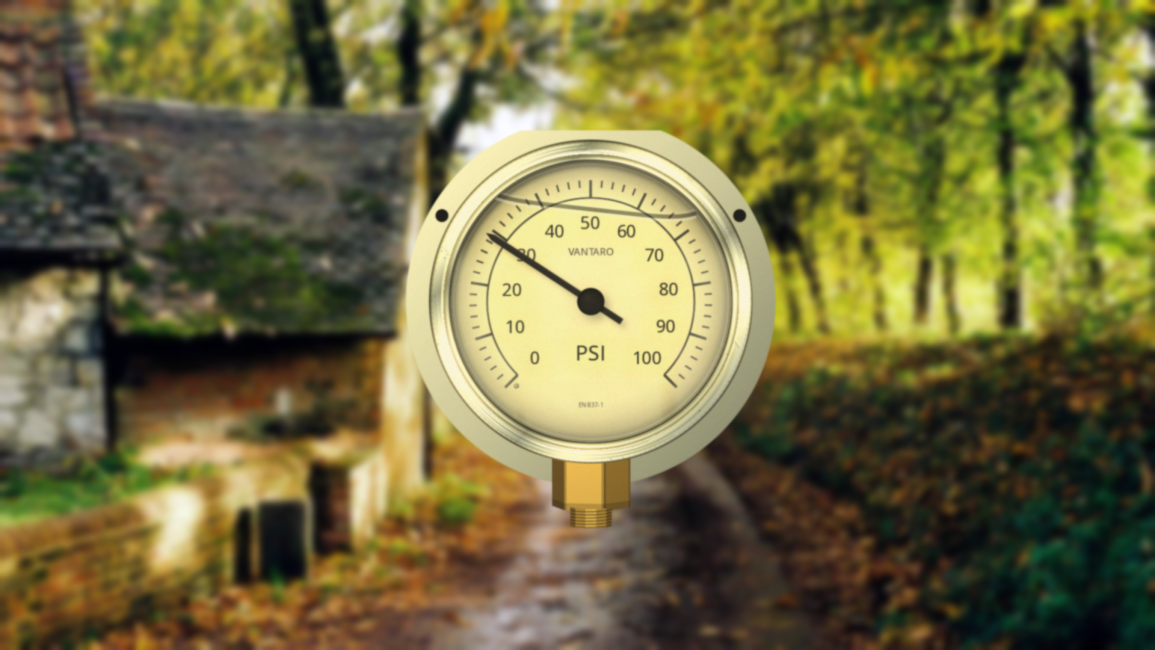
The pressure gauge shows 29 psi
